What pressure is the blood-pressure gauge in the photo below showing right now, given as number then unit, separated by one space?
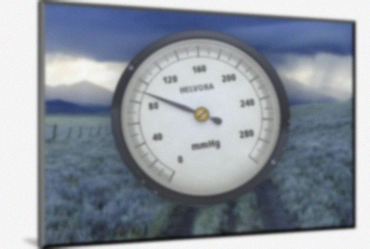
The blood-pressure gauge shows 90 mmHg
